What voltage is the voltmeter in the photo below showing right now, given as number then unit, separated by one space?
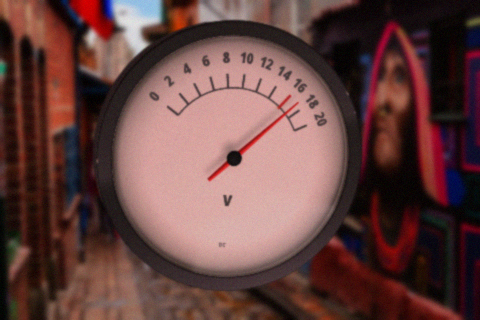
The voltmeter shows 17 V
